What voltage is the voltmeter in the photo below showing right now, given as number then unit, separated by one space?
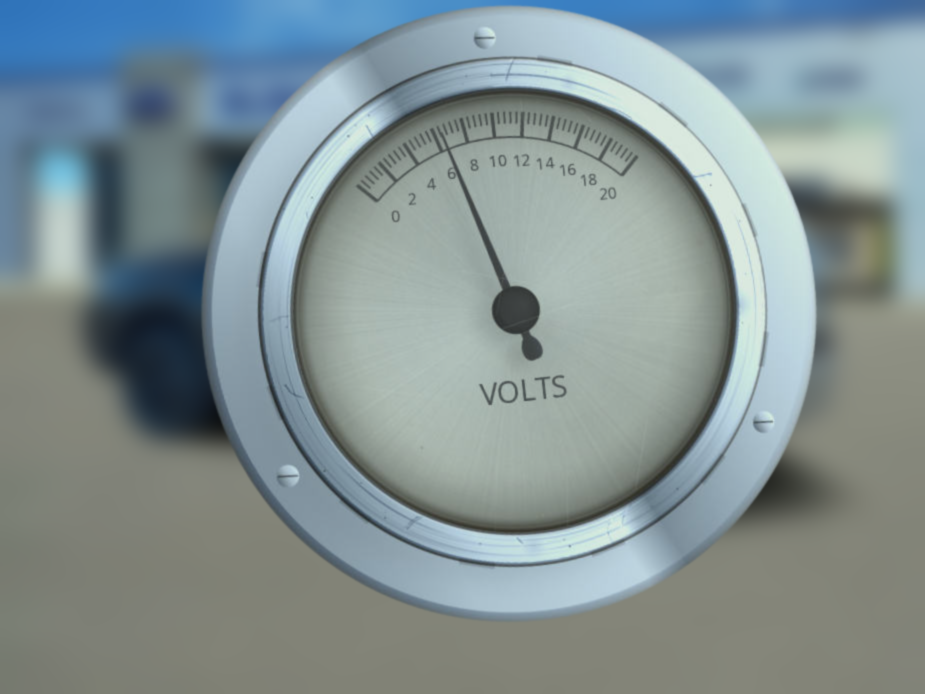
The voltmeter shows 6.4 V
